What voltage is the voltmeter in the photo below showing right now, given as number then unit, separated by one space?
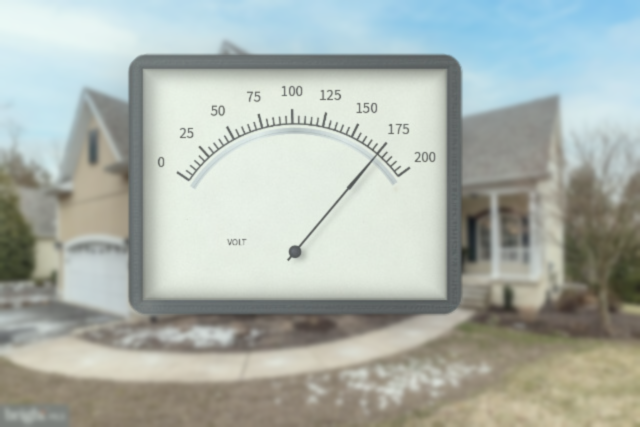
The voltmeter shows 175 V
